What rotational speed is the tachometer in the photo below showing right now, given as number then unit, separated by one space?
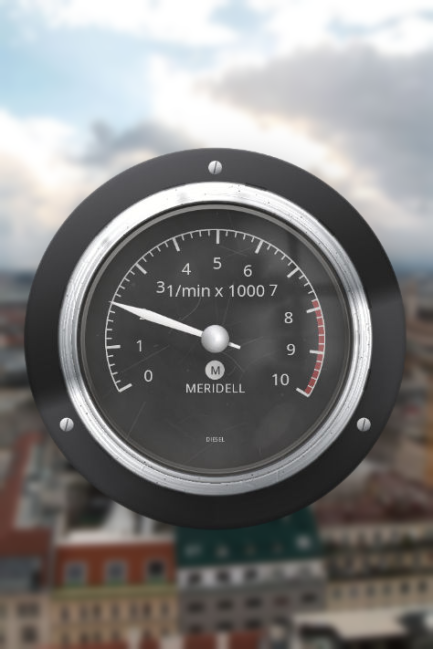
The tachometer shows 2000 rpm
